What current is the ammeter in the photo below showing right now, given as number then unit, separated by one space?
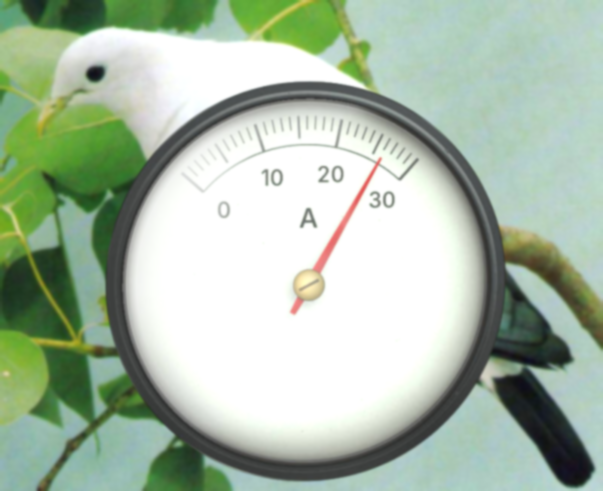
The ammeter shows 26 A
